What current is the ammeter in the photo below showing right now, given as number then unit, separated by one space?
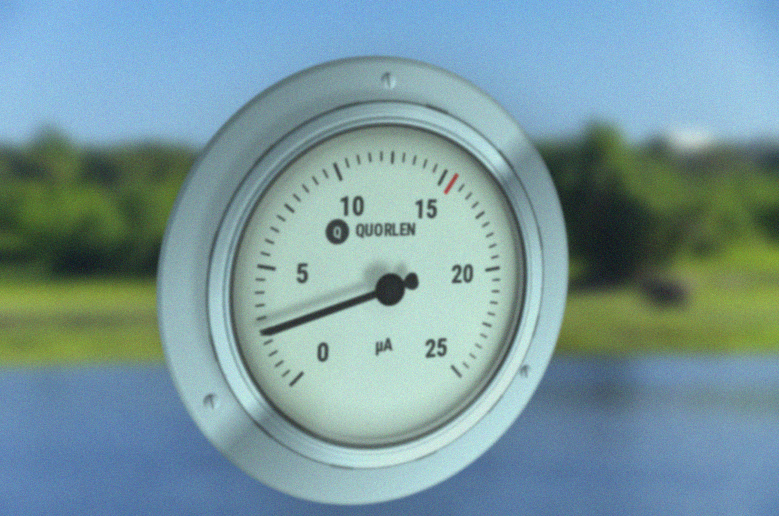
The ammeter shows 2.5 µA
